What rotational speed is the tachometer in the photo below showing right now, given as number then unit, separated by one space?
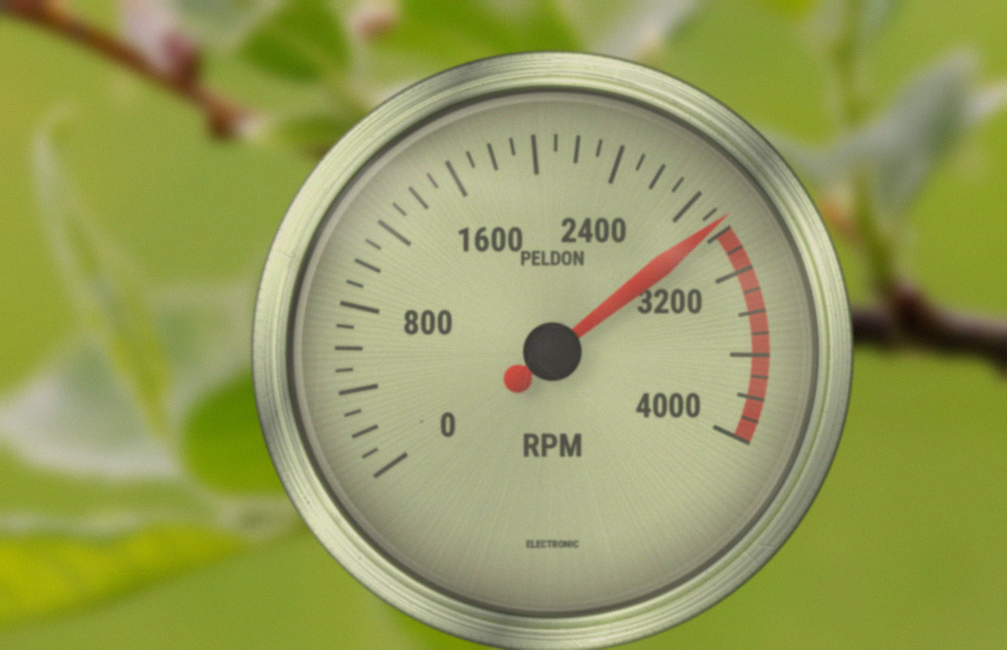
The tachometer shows 2950 rpm
